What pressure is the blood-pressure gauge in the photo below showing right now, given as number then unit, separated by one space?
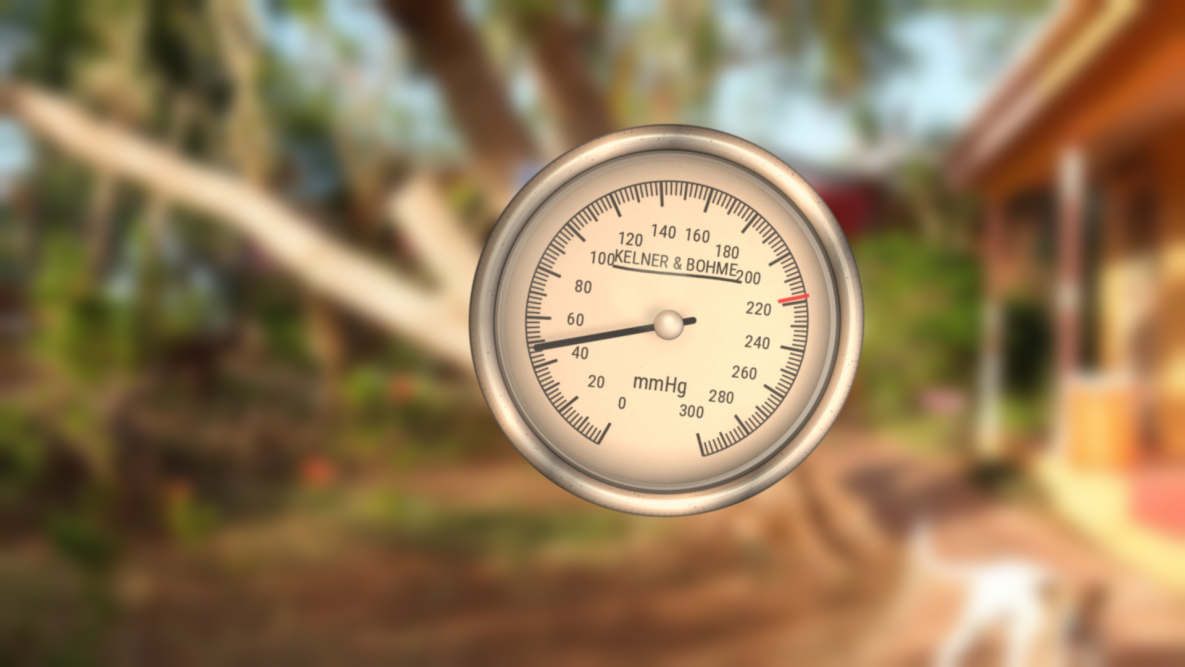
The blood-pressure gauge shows 48 mmHg
